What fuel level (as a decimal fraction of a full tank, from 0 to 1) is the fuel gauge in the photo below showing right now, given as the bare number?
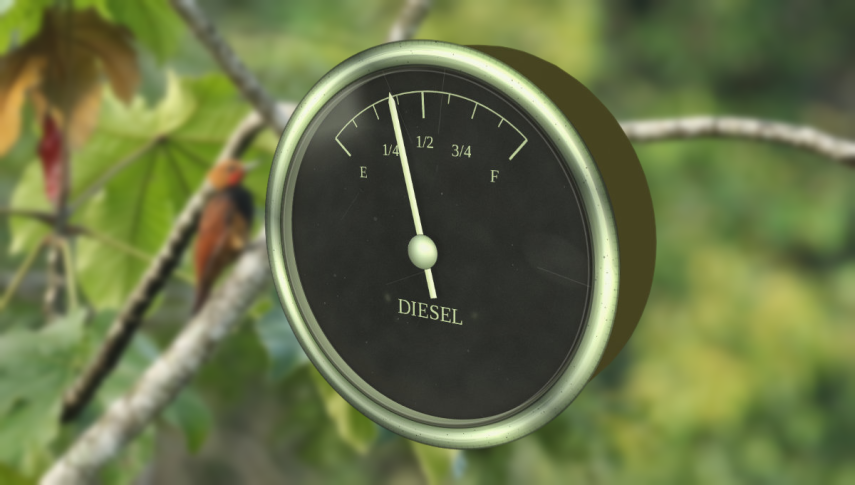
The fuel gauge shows 0.375
